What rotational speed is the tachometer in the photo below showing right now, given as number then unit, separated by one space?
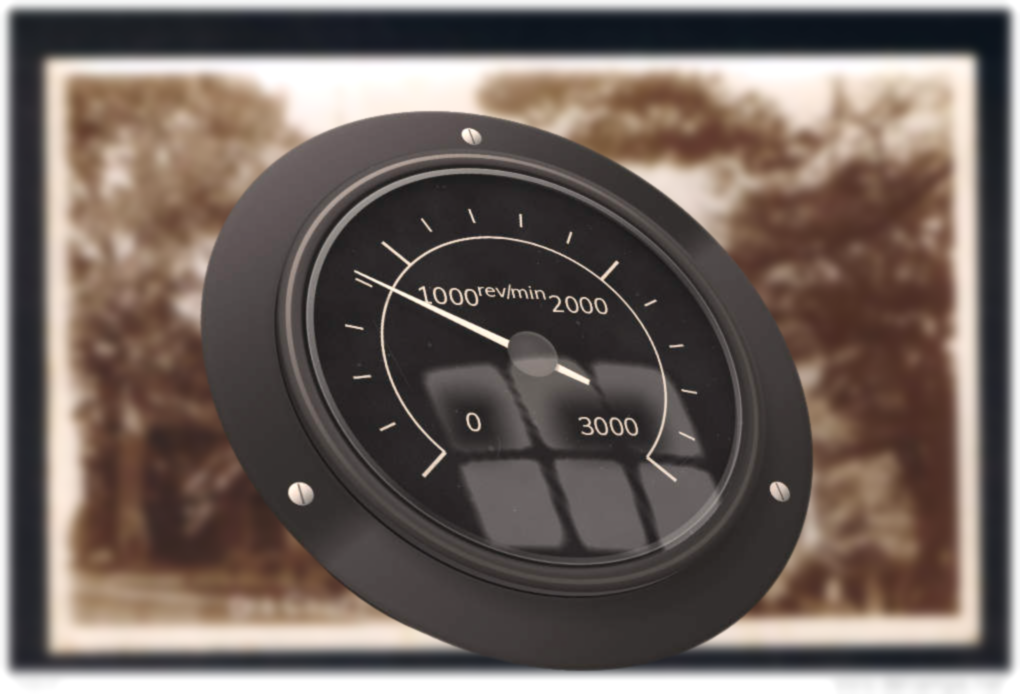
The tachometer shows 800 rpm
